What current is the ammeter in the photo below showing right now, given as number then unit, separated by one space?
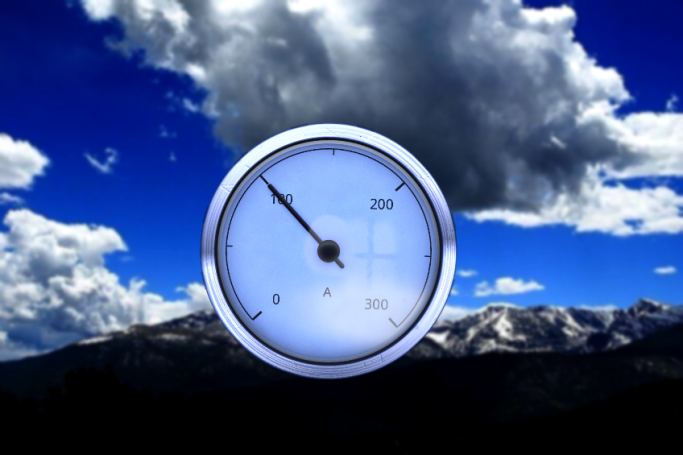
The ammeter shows 100 A
